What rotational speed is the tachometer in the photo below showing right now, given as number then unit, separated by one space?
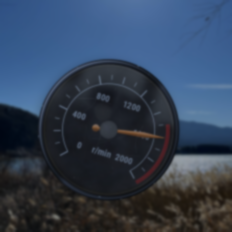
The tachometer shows 1600 rpm
